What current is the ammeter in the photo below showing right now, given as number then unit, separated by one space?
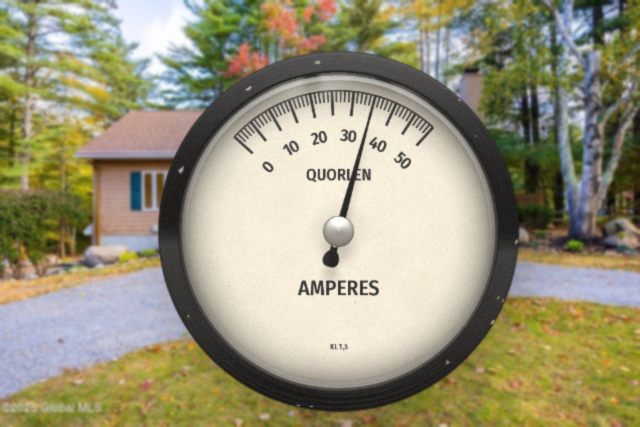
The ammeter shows 35 A
